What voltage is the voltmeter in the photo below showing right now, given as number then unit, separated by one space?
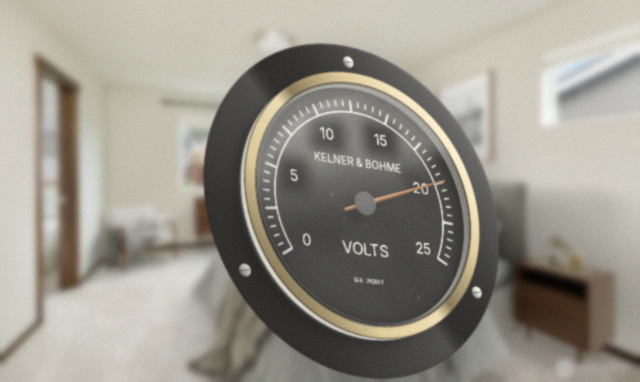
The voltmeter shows 20 V
